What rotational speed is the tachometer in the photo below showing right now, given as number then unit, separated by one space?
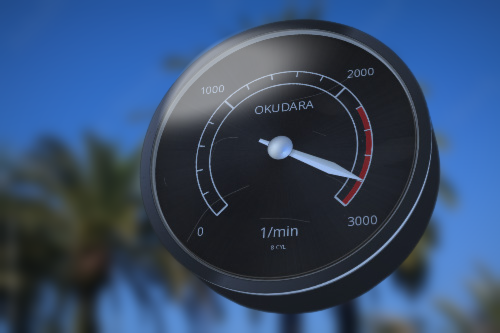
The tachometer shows 2800 rpm
